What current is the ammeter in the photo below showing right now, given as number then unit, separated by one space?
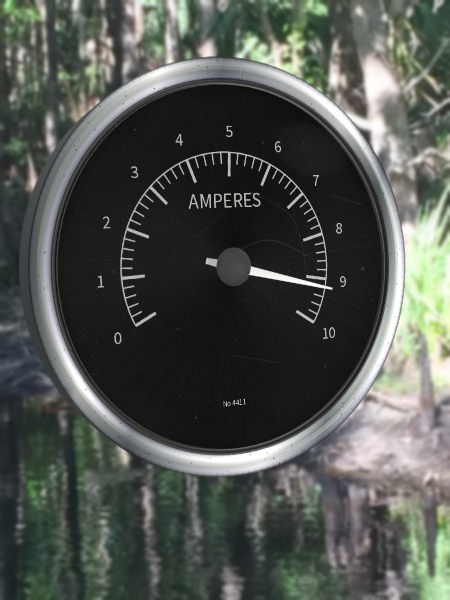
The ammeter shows 9.2 A
